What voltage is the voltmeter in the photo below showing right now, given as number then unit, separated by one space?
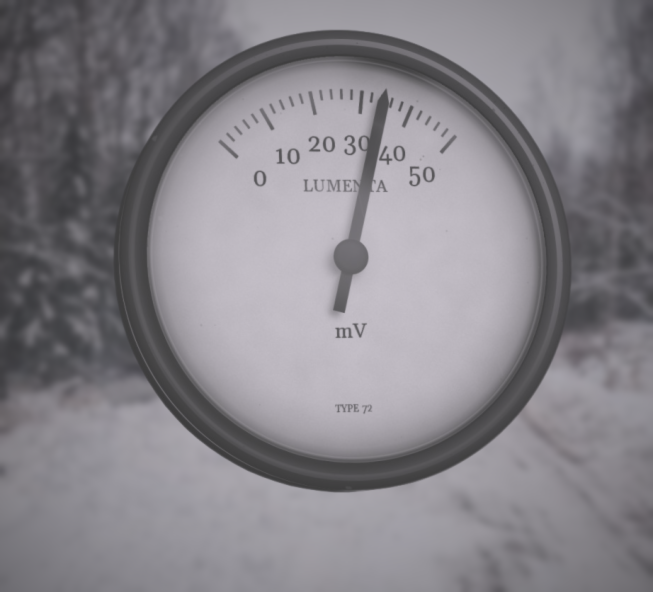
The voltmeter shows 34 mV
